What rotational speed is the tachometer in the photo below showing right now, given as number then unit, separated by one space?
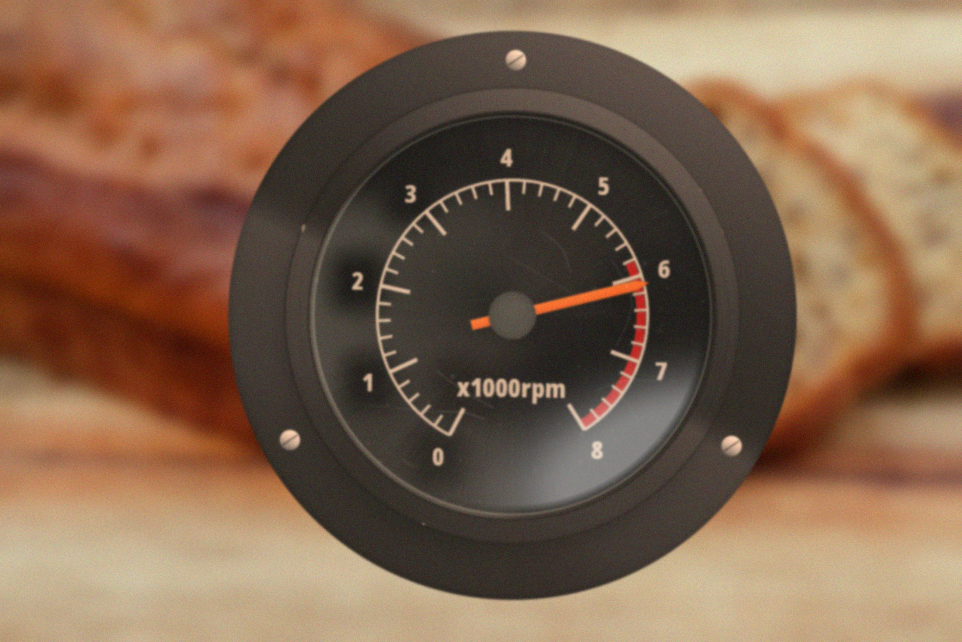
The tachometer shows 6100 rpm
